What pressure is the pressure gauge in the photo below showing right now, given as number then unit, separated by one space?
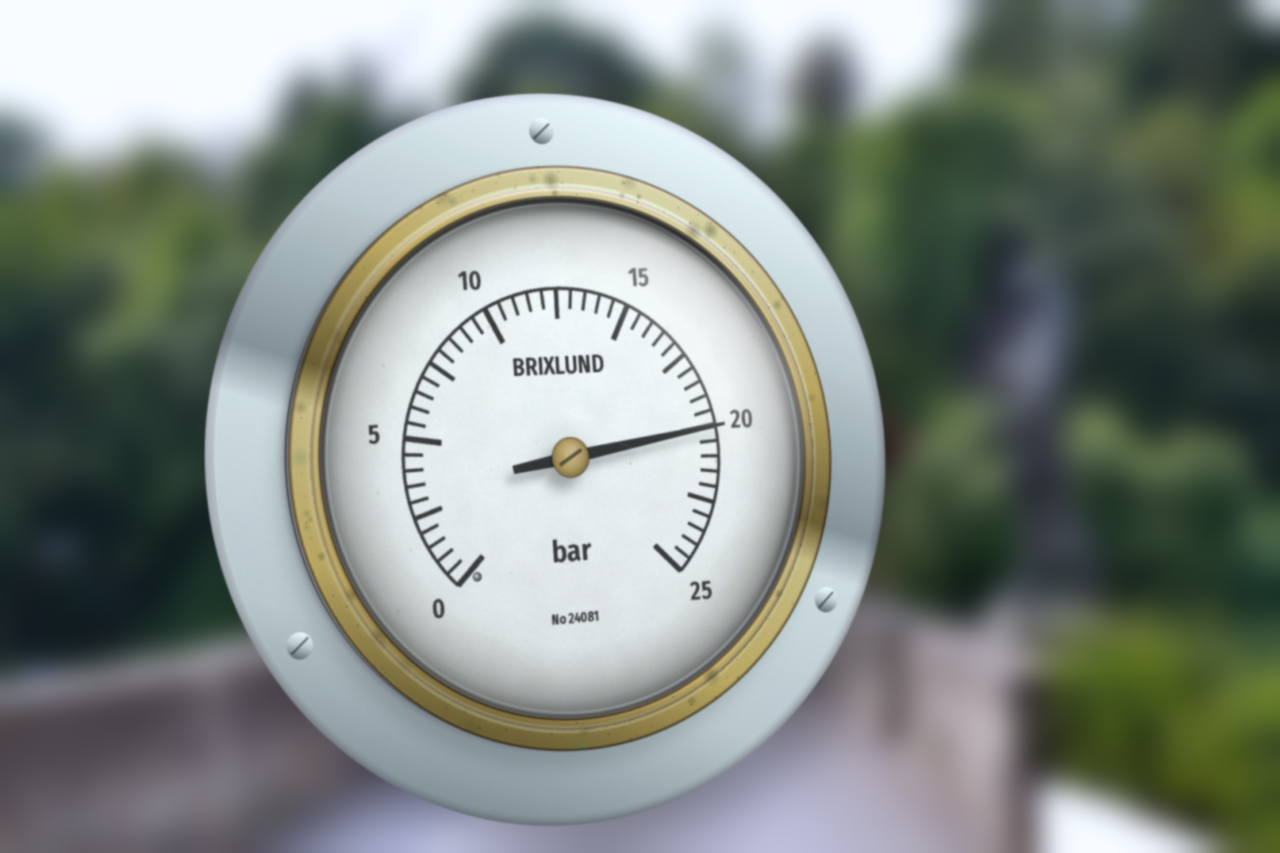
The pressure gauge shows 20 bar
